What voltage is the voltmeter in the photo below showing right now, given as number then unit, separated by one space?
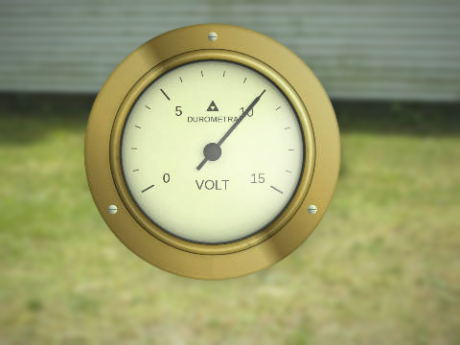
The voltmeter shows 10 V
